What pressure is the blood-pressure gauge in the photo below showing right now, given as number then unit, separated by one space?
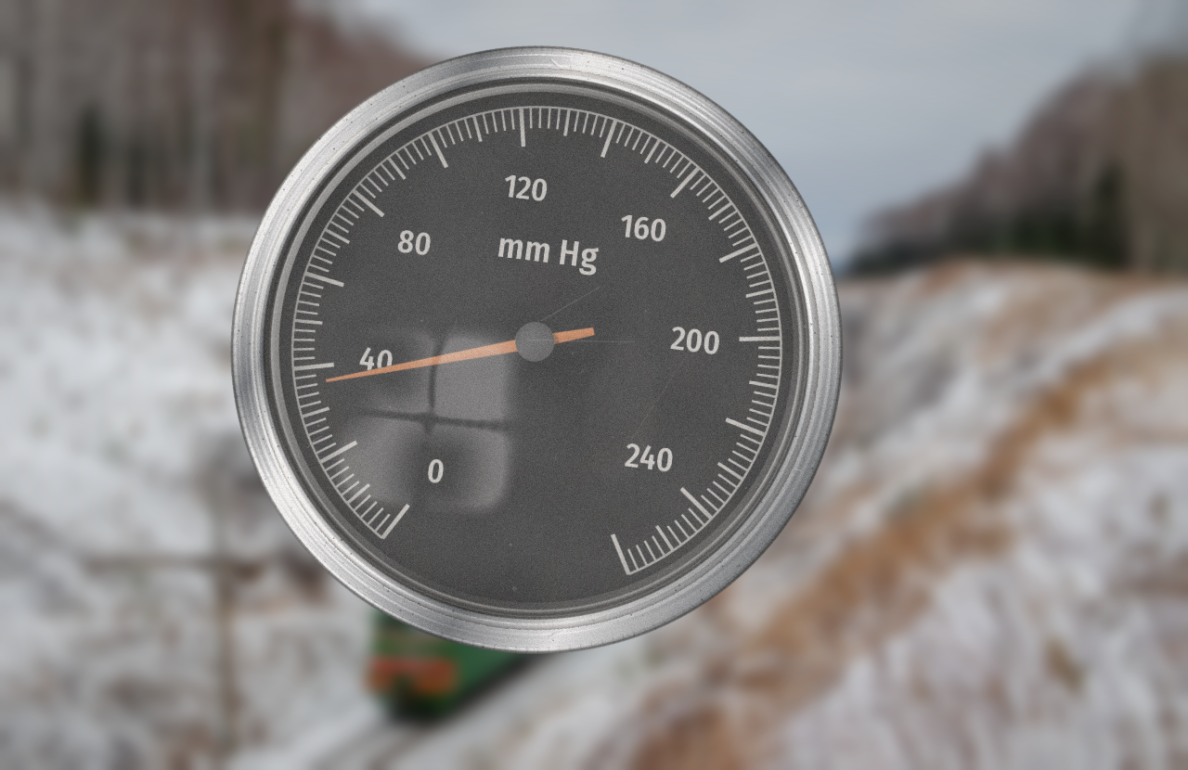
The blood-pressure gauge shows 36 mmHg
